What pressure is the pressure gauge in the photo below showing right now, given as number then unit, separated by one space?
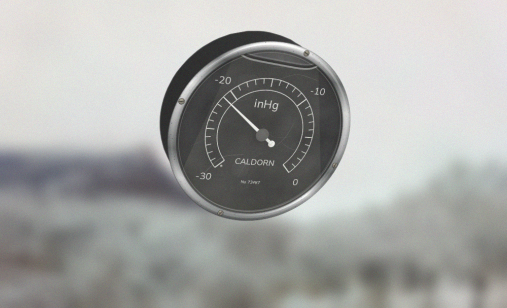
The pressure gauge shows -21 inHg
